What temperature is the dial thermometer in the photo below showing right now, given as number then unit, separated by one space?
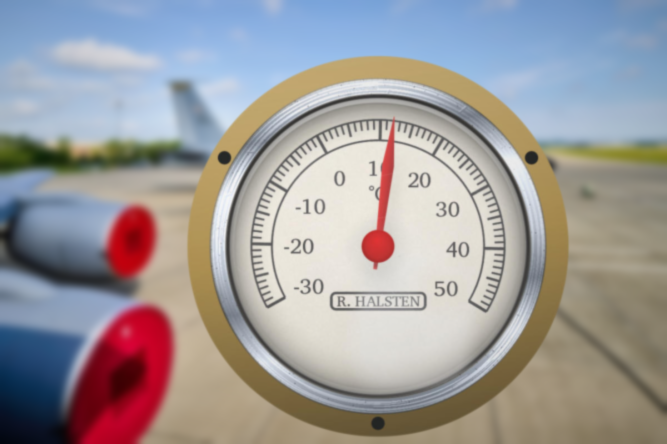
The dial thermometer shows 12 °C
